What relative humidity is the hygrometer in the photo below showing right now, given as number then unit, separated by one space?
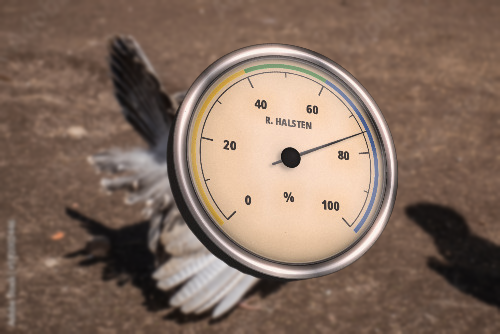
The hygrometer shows 75 %
